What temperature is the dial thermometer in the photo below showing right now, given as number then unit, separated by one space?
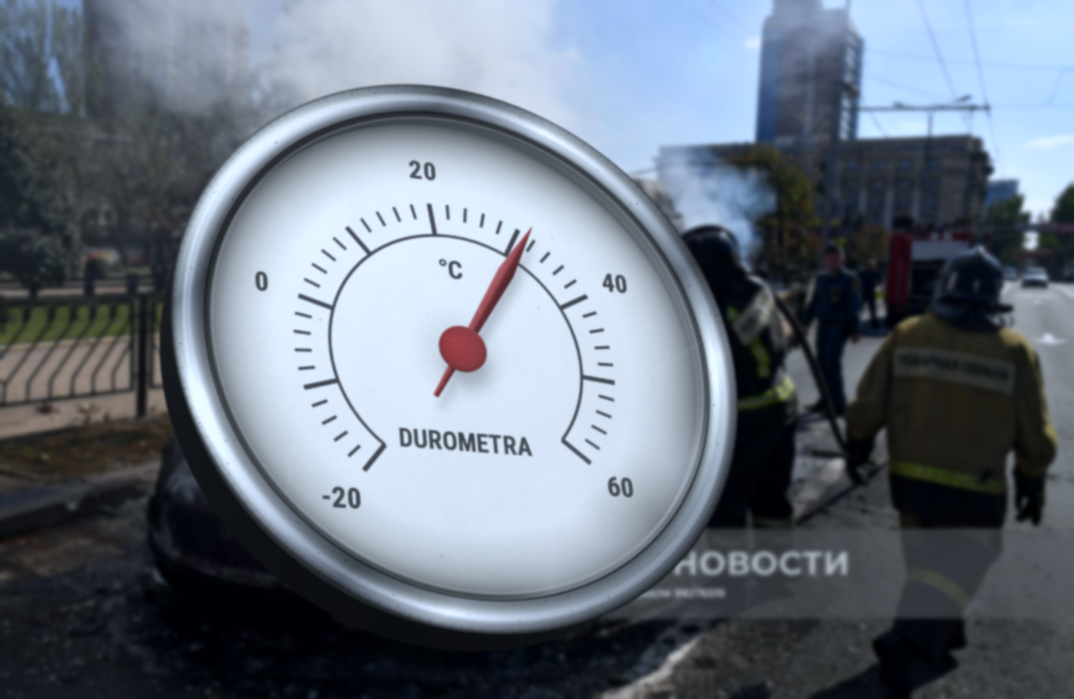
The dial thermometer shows 31 °C
